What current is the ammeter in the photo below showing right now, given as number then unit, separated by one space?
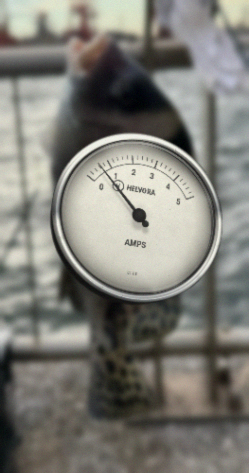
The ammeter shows 0.6 A
